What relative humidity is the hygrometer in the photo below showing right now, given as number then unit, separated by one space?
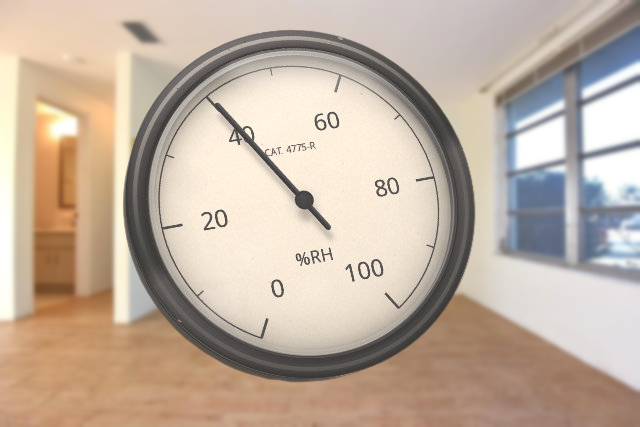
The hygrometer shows 40 %
